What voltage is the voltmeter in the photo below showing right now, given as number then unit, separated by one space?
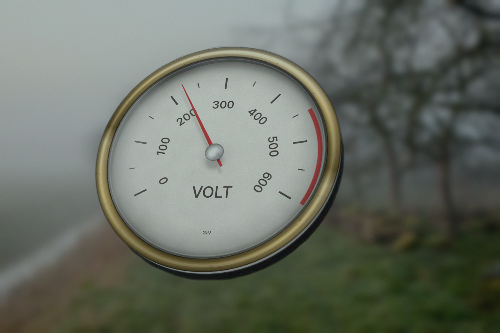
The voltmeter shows 225 V
